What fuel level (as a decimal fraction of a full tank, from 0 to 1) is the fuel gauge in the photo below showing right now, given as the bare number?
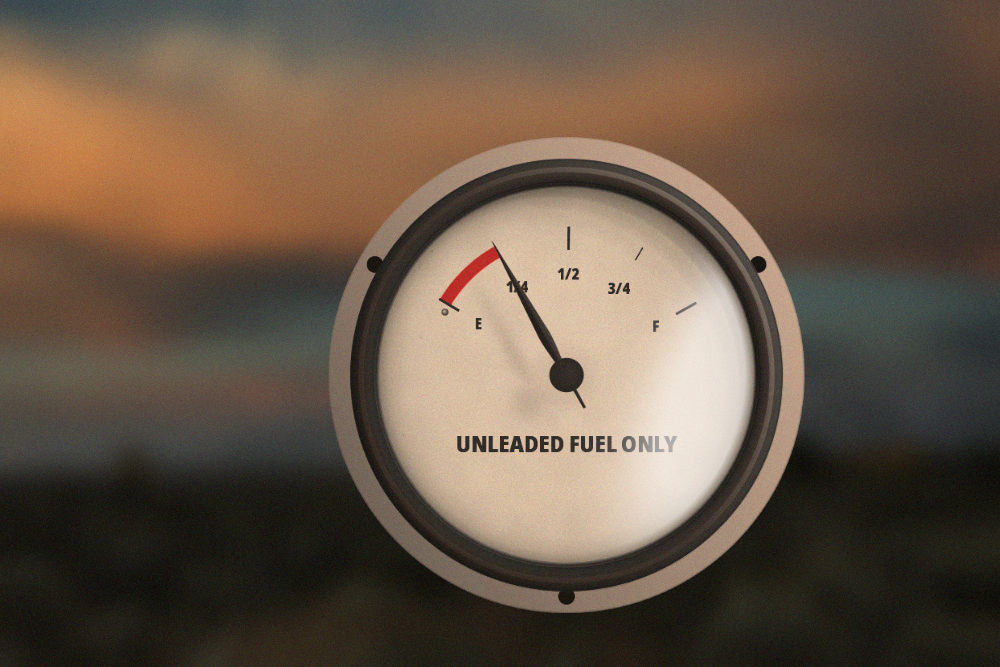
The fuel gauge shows 0.25
